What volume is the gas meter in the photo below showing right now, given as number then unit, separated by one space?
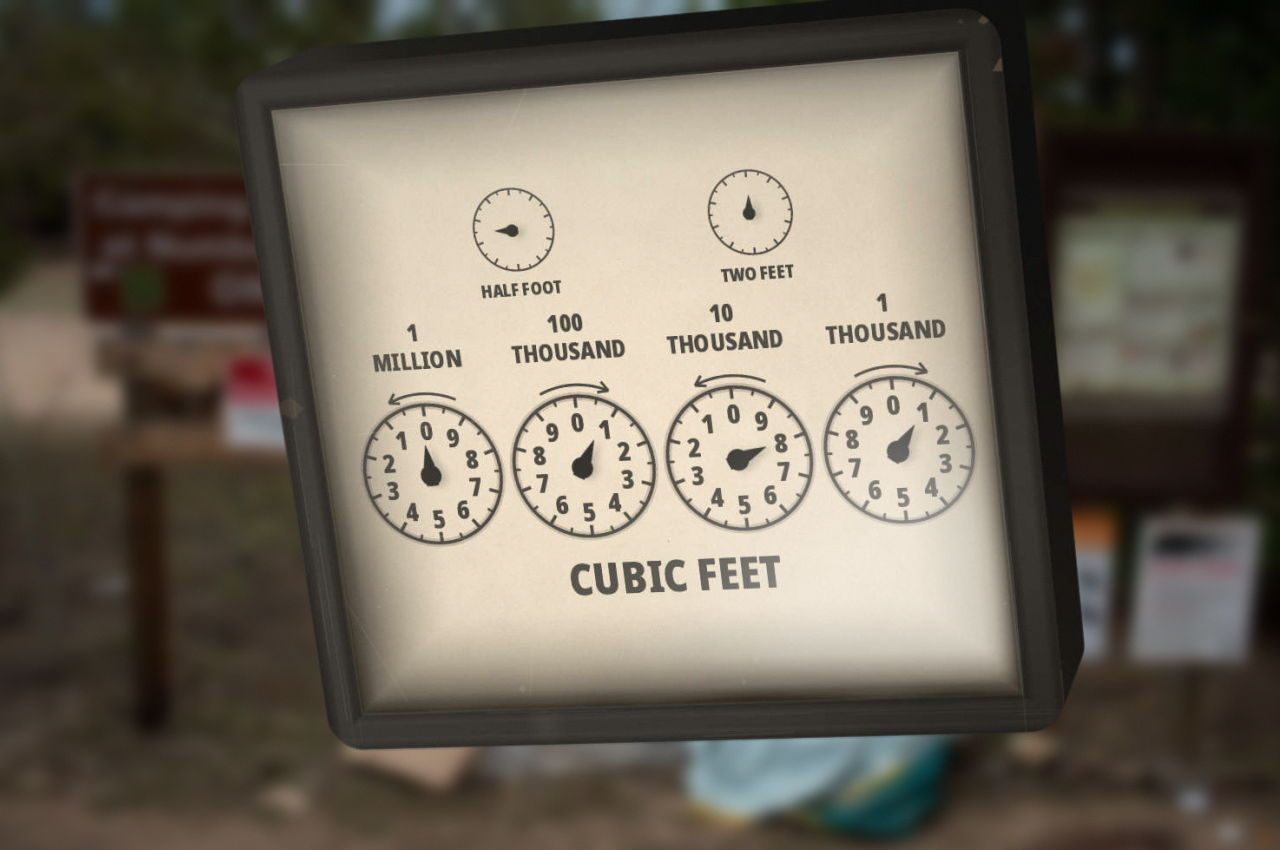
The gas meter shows 8100 ft³
